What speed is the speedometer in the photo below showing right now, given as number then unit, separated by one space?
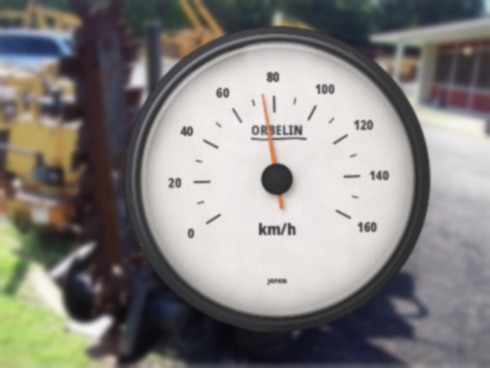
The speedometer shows 75 km/h
